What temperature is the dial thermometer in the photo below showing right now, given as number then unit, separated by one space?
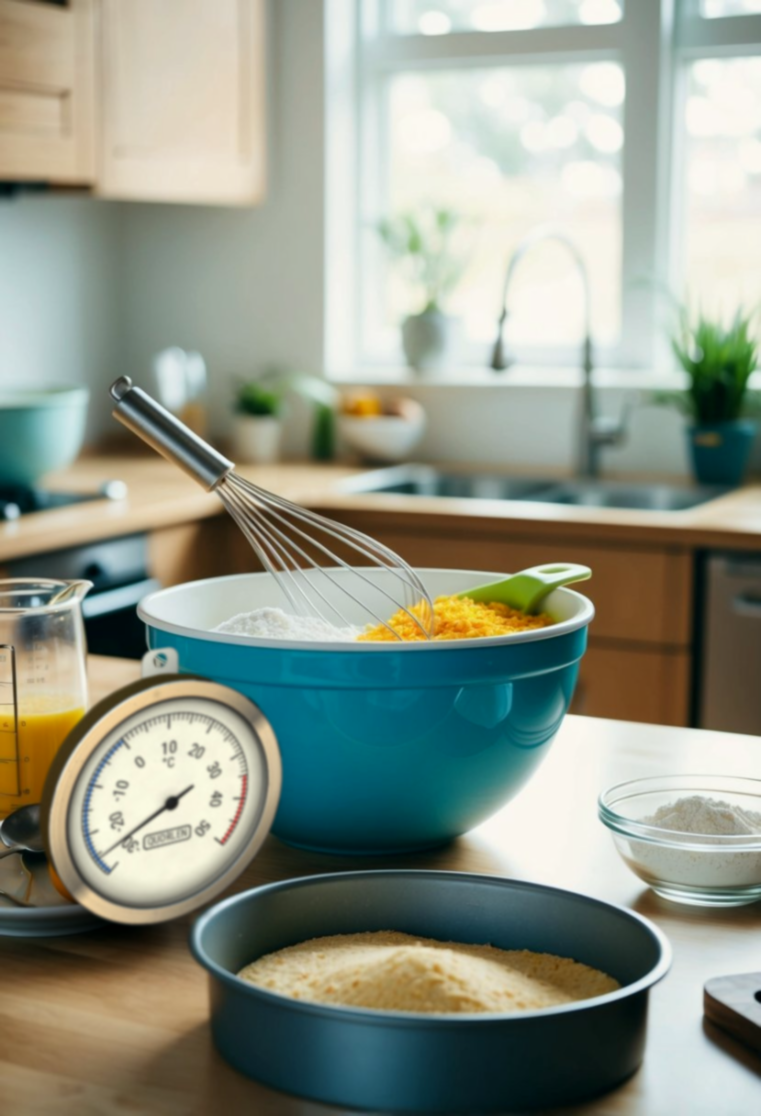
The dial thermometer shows -25 °C
